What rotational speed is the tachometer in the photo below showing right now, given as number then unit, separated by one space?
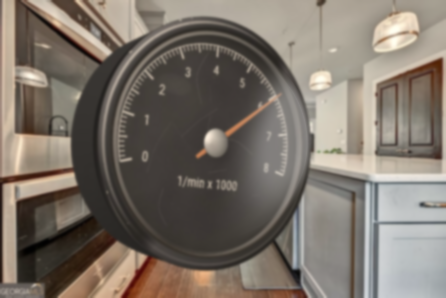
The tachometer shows 6000 rpm
